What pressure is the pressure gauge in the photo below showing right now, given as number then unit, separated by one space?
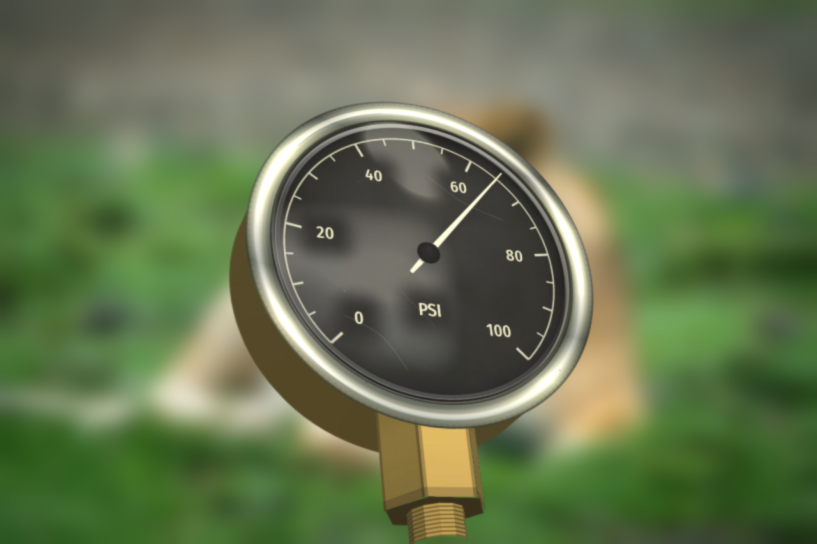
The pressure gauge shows 65 psi
